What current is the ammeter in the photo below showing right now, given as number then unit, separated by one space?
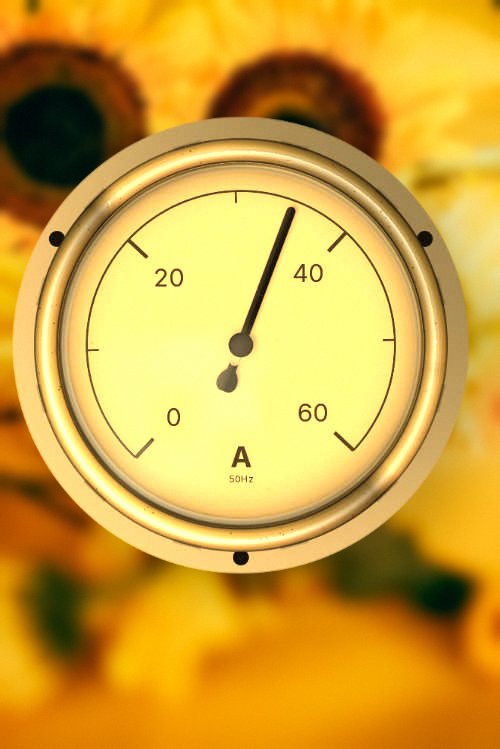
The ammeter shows 35 A
